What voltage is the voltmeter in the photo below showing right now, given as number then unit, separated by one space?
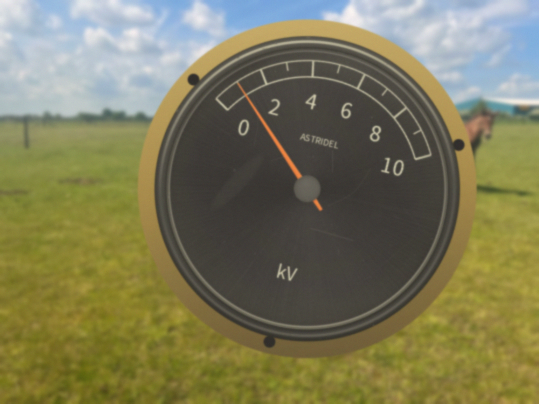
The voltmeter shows 1 kV
